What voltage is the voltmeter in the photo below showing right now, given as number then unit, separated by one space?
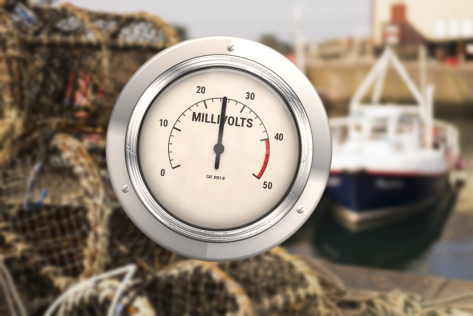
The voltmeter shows 25 mV
